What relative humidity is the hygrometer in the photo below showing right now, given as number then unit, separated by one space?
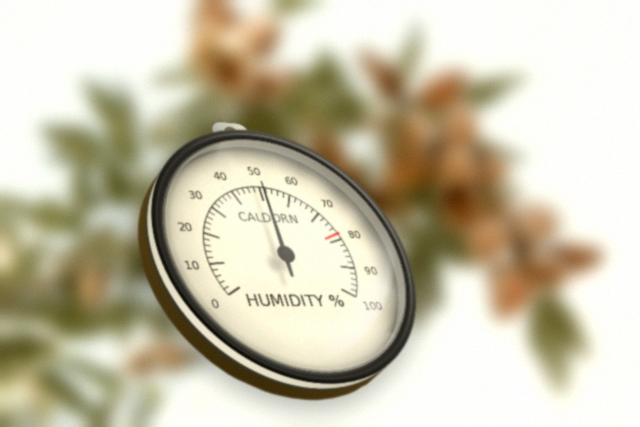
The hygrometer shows 50 %
